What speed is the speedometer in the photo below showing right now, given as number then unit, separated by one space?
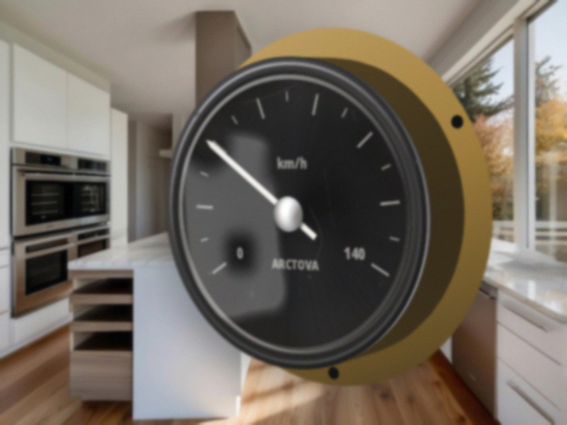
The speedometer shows 40 km/h
